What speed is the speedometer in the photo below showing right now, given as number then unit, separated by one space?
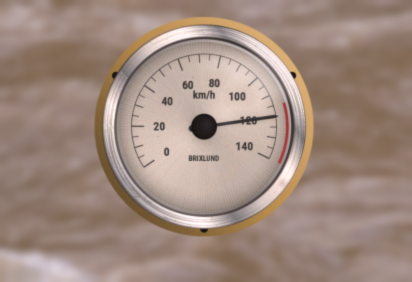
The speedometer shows 120 km/h
